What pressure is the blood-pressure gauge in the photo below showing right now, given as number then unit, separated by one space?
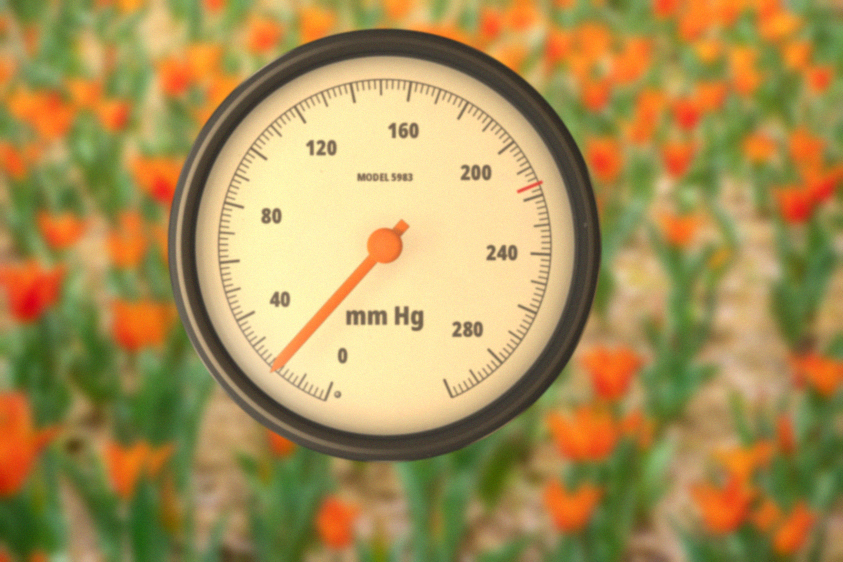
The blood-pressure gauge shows 20 mmHg
